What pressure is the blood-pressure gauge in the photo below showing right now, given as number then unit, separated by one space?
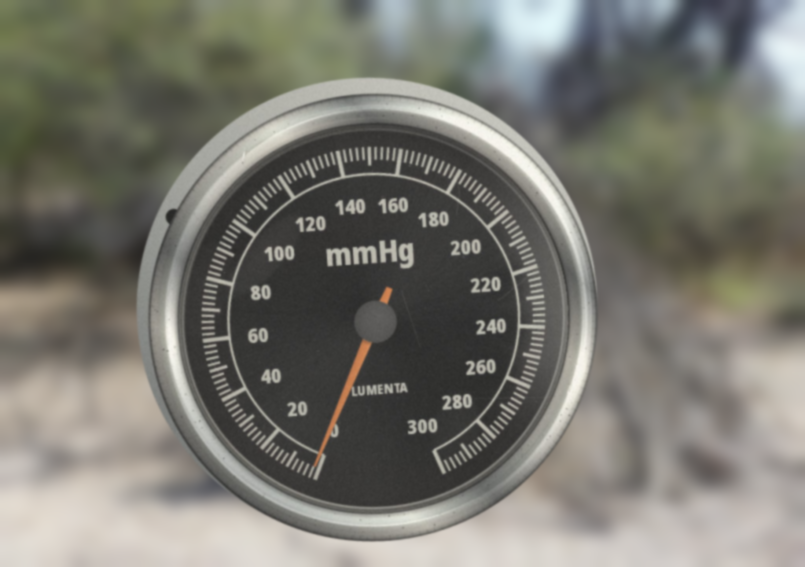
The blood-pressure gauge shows 2 mmHg
